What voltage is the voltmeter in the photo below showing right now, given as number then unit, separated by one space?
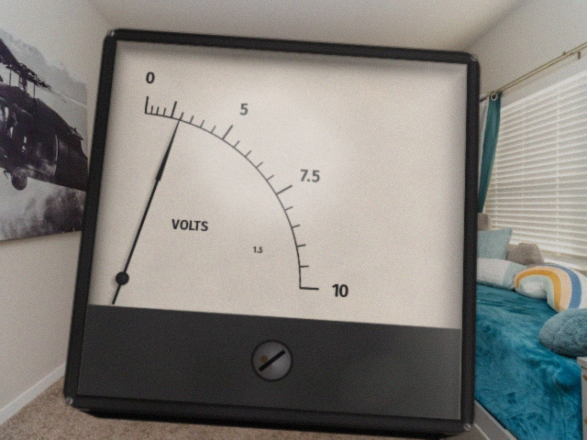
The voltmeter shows 3 V
